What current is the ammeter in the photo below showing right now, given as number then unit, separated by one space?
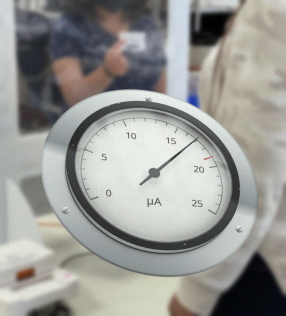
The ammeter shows 17 µA
